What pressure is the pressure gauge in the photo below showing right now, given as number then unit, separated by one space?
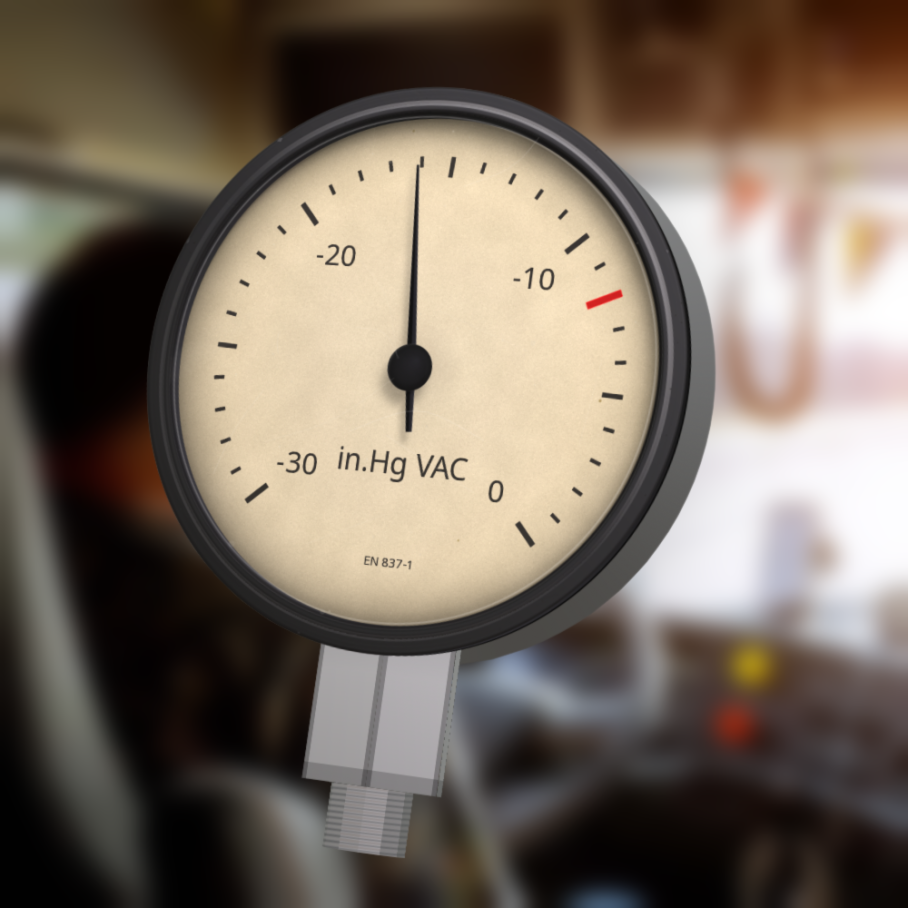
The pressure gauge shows -16 inHg
